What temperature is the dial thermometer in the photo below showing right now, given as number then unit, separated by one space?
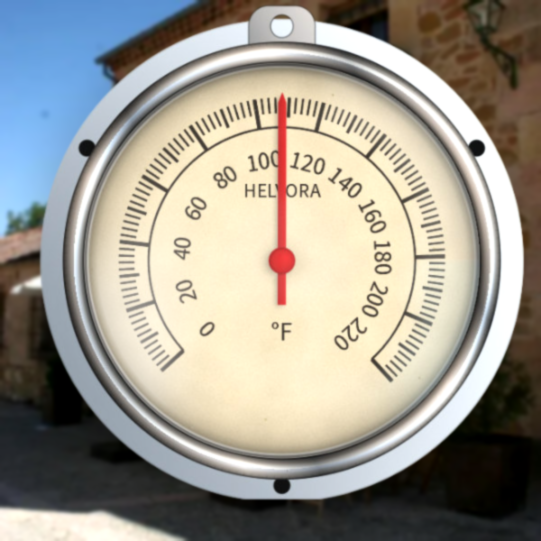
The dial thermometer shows 108 °F
